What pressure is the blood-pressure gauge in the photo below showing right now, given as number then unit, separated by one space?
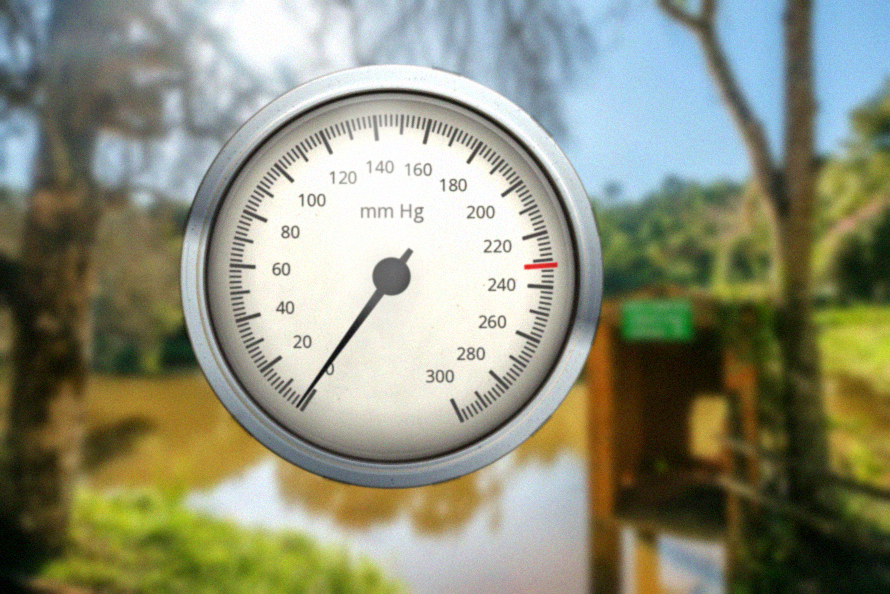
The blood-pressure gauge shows 2 mmHg
